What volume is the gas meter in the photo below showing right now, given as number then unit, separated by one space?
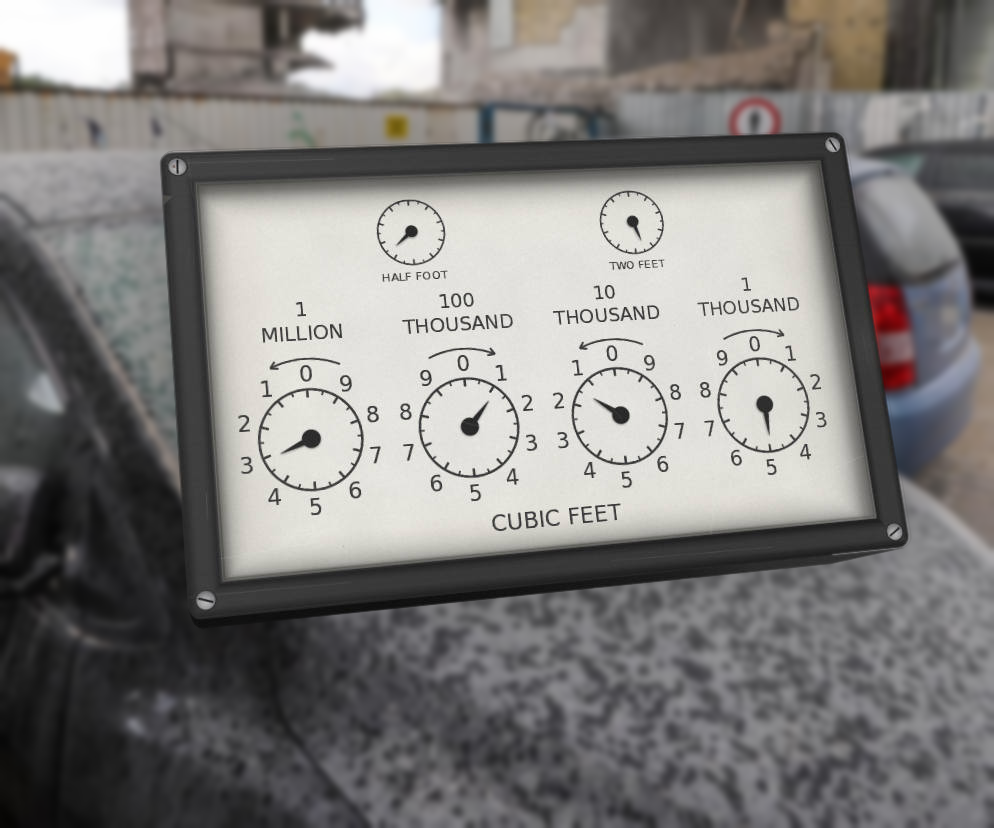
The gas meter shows 311500 ft³
